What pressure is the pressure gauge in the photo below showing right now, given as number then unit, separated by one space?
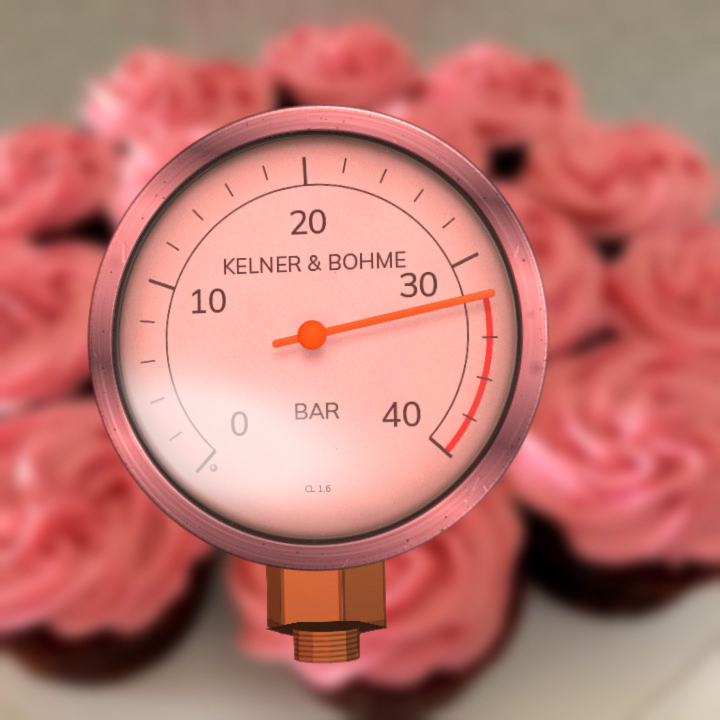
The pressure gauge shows 32 bar
